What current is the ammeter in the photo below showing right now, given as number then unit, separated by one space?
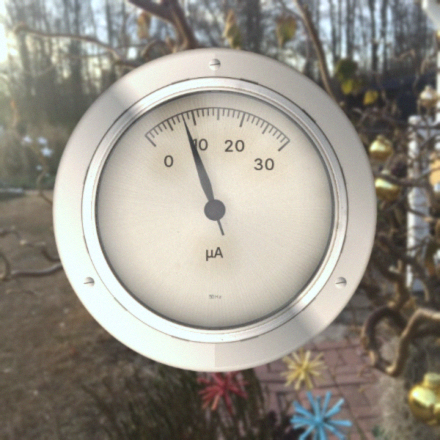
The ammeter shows 8 µA
